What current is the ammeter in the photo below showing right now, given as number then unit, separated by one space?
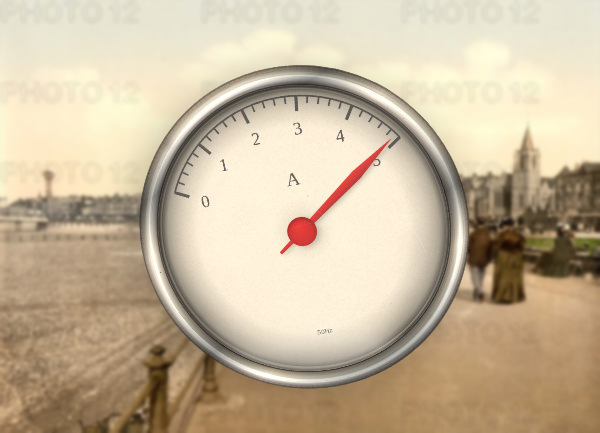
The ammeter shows 4.9 A
